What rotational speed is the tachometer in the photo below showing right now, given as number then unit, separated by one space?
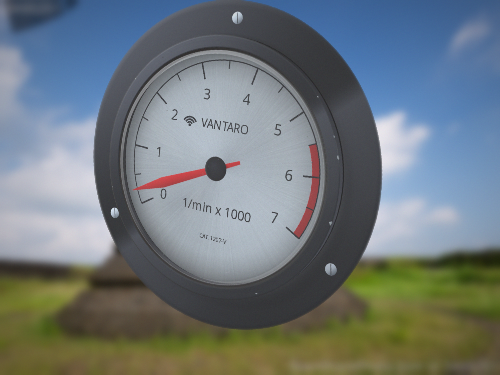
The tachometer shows 250 rpm
